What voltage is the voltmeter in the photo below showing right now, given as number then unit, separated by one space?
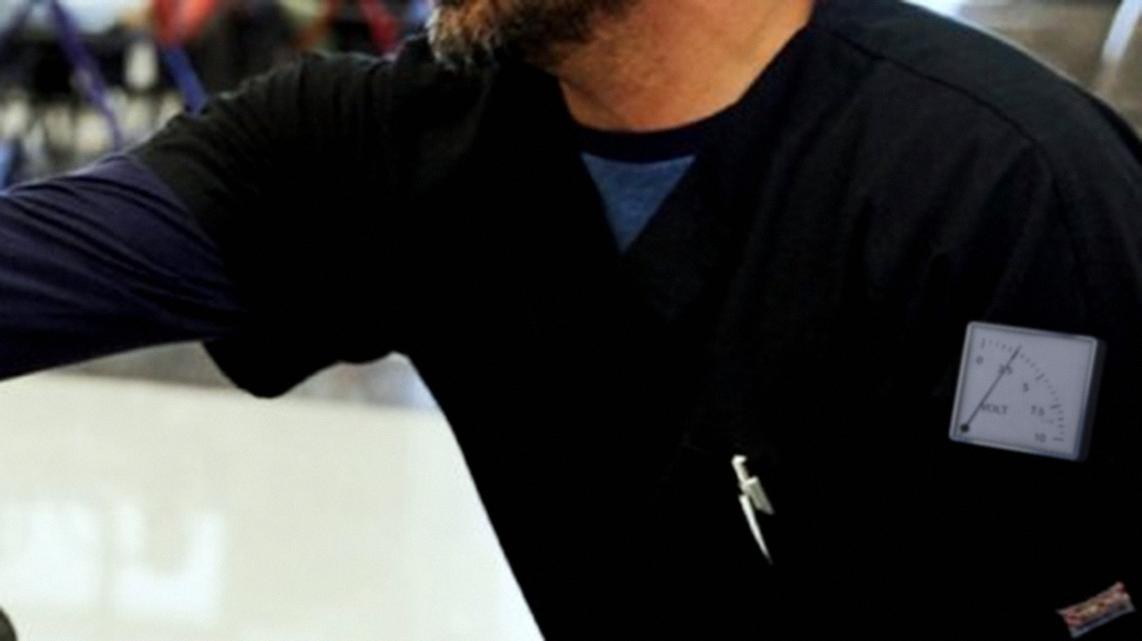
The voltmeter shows 2.5 V
